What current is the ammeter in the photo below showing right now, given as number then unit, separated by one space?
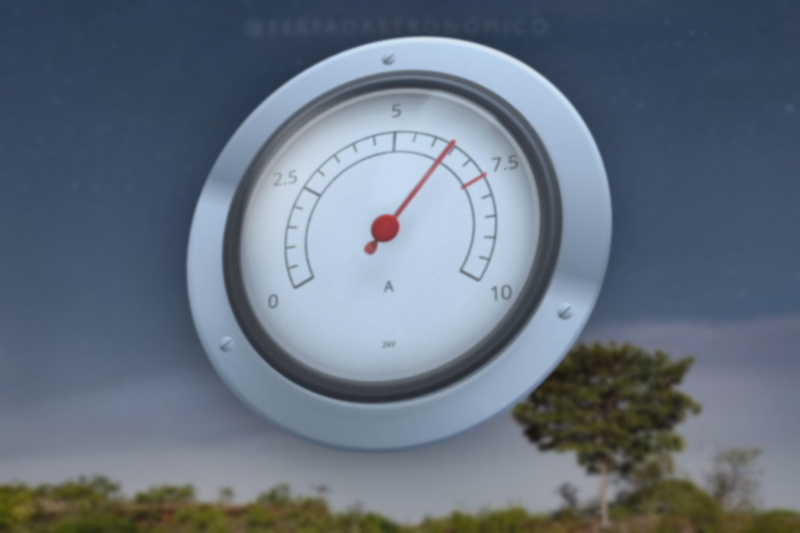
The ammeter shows 6.5 A
